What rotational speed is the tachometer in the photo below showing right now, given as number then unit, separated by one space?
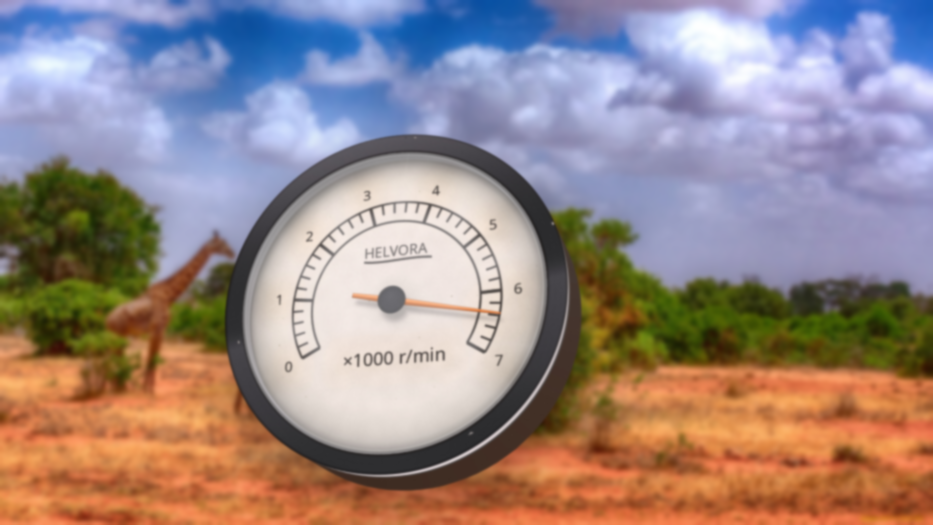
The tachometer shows 6400 rpm
